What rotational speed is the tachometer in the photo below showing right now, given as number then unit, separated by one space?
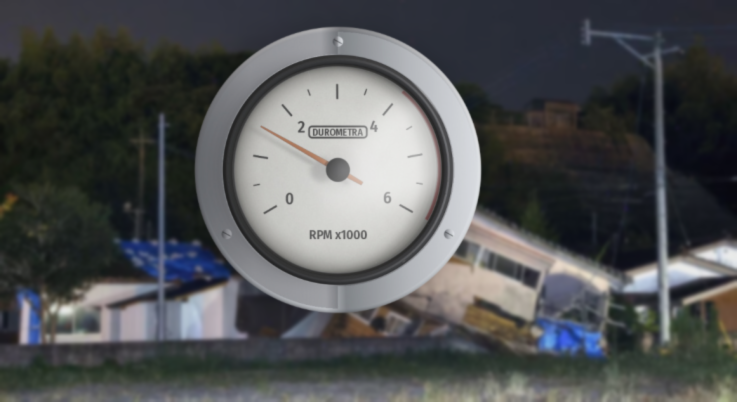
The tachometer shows 1500 rpm
